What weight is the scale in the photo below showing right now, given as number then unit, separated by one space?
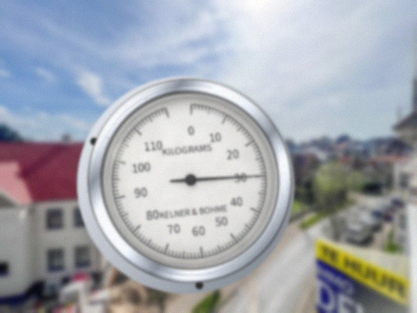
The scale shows 30 kg
